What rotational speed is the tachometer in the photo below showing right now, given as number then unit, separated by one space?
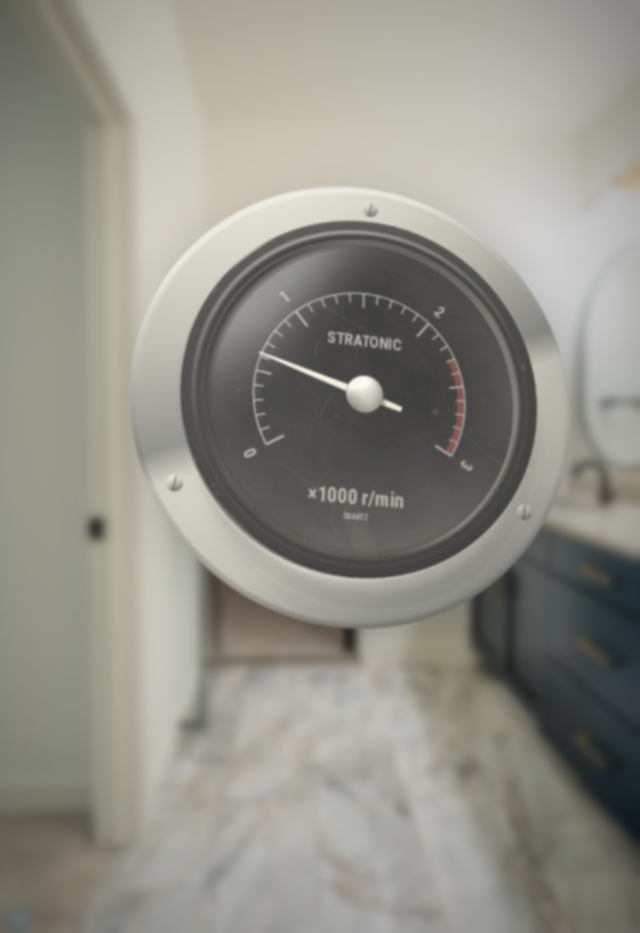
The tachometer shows 600 rpm
